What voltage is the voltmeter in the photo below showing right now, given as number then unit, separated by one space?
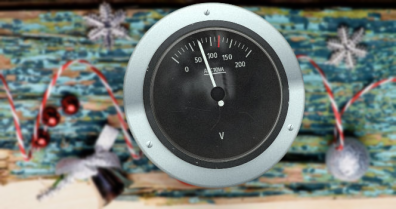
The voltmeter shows 70 V
